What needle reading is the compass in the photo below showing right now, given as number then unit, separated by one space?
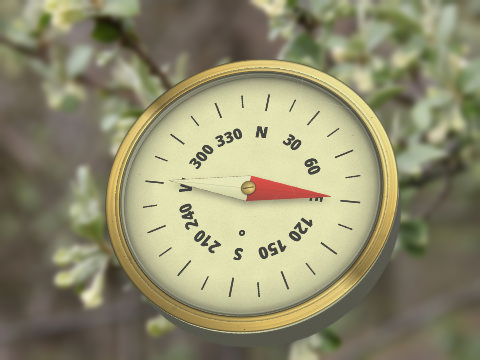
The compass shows 90 °
